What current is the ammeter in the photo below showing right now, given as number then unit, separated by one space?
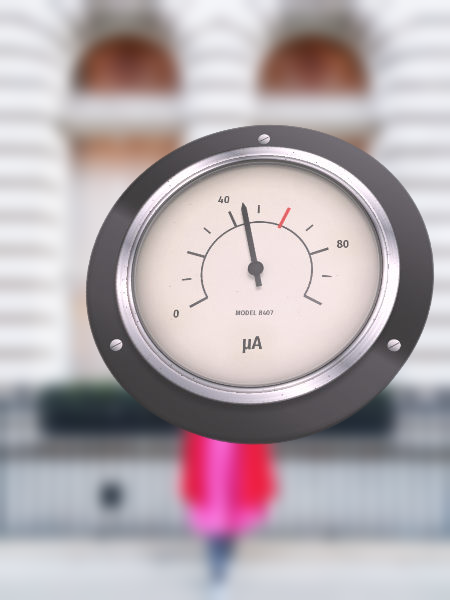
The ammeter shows 45 µA
